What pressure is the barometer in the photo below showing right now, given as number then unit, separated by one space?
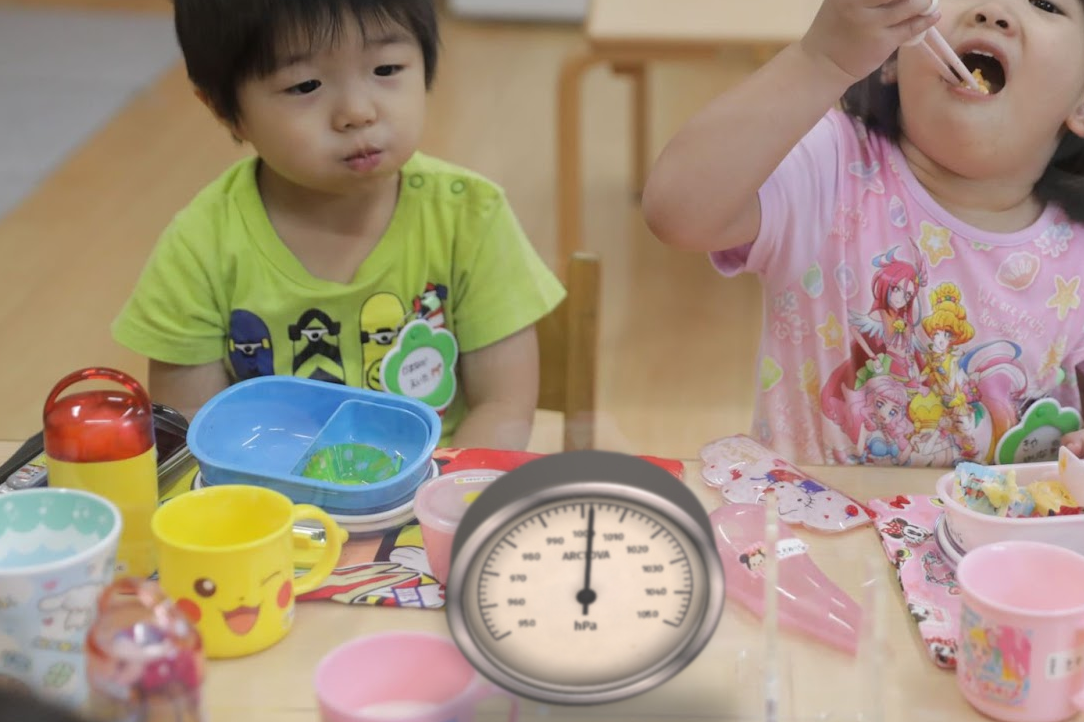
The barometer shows 1002 hPa
